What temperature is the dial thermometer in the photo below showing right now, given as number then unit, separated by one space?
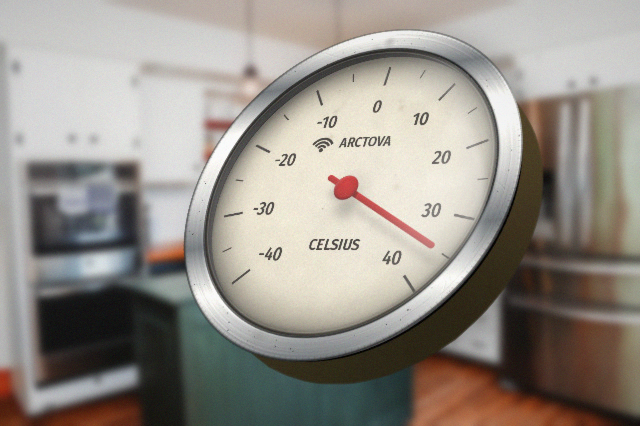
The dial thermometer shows 35 °C
